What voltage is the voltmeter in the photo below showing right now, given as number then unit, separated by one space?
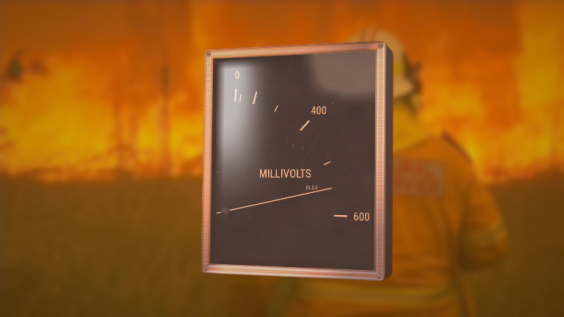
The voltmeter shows 550 mV
